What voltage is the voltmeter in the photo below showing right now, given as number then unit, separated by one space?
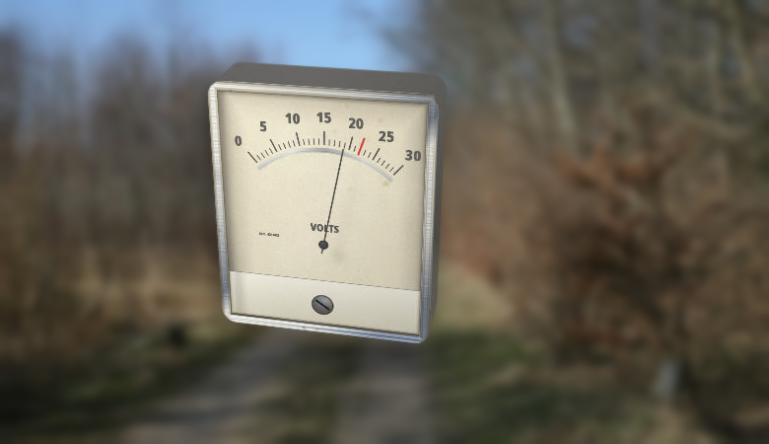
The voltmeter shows 19 V
